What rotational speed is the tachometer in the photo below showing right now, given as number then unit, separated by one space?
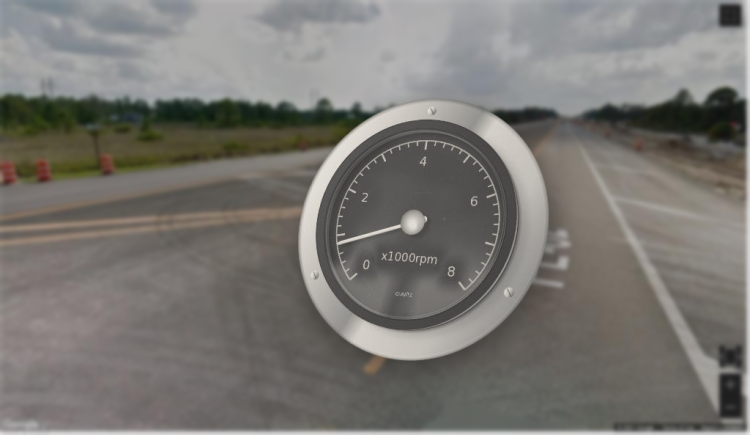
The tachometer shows 800 rpm
